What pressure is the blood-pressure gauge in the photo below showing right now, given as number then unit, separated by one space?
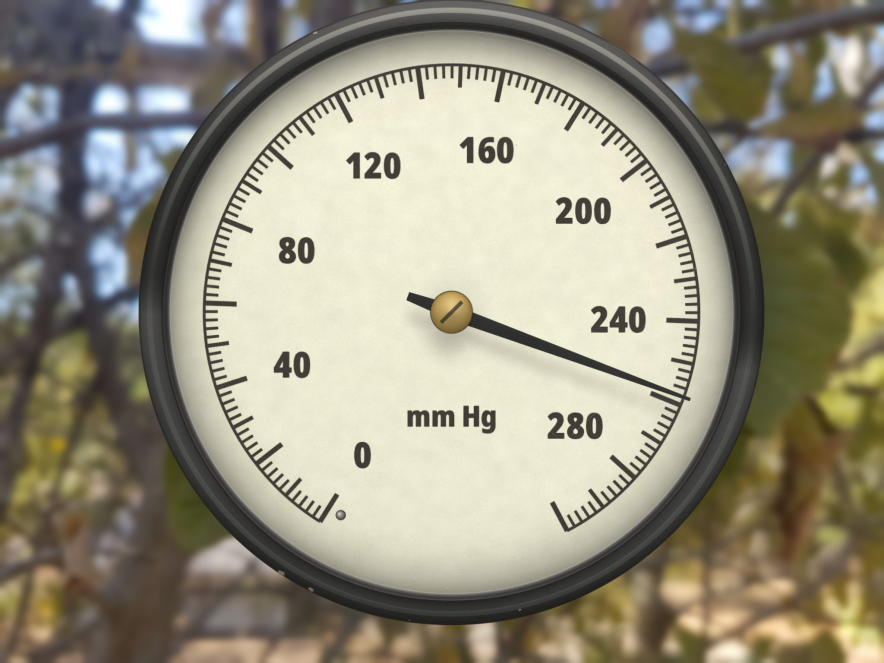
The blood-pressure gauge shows 258 mmHg
